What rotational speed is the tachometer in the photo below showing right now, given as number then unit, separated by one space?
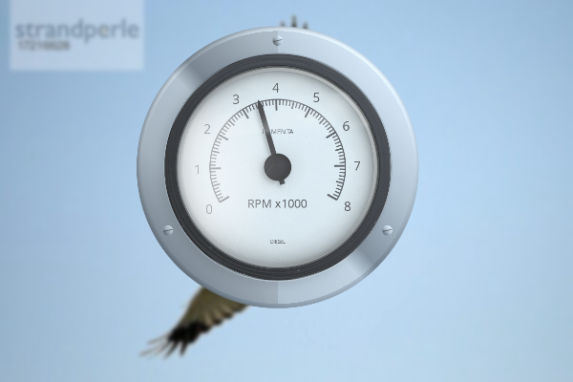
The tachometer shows 3500 rpm
